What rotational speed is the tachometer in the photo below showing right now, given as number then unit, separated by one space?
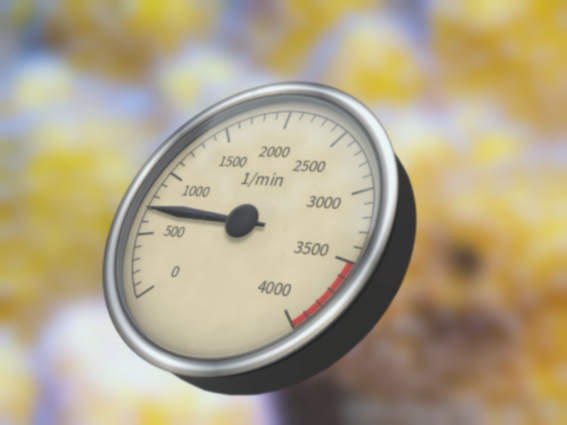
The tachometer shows 700 rpm
